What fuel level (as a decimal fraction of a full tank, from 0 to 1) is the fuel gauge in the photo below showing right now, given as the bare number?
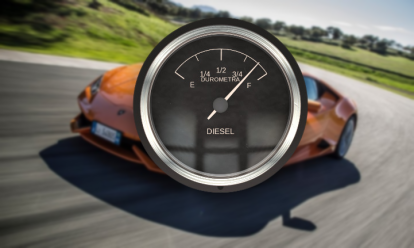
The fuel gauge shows 0.875
